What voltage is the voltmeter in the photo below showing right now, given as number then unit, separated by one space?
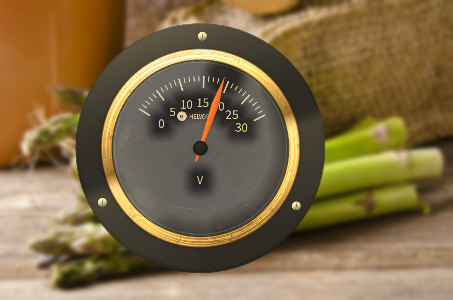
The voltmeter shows 19 V
